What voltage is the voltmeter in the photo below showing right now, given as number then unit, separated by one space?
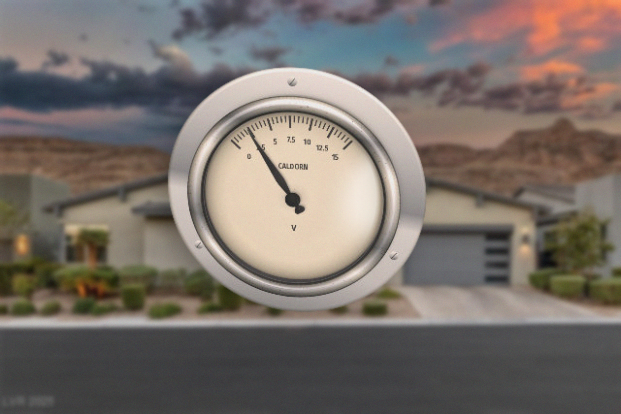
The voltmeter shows 2.5 V
